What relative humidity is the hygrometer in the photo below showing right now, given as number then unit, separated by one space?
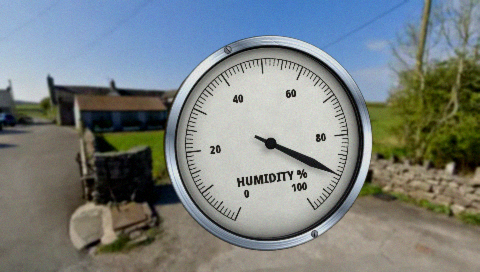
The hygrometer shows 90 %
